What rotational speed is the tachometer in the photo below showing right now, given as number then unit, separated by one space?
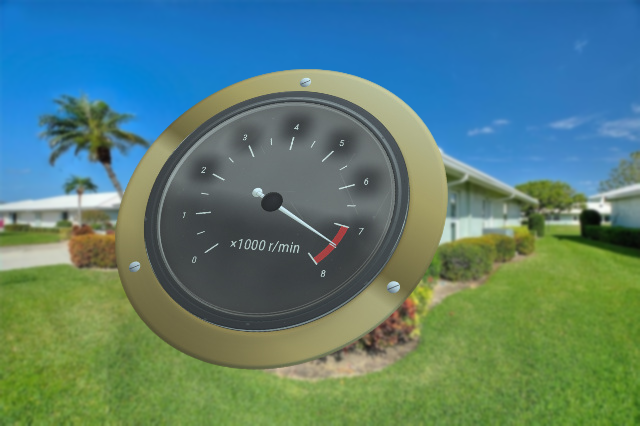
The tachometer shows 7500 rpm
